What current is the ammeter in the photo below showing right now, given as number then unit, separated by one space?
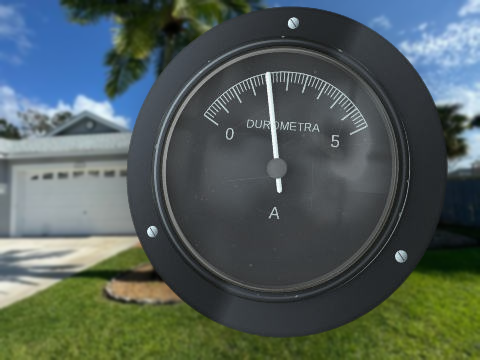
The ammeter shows 2 A
